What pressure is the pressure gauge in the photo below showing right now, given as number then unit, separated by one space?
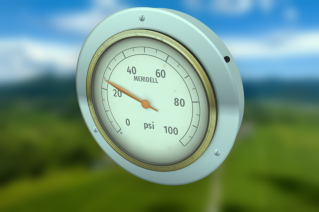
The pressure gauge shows 25 psi
